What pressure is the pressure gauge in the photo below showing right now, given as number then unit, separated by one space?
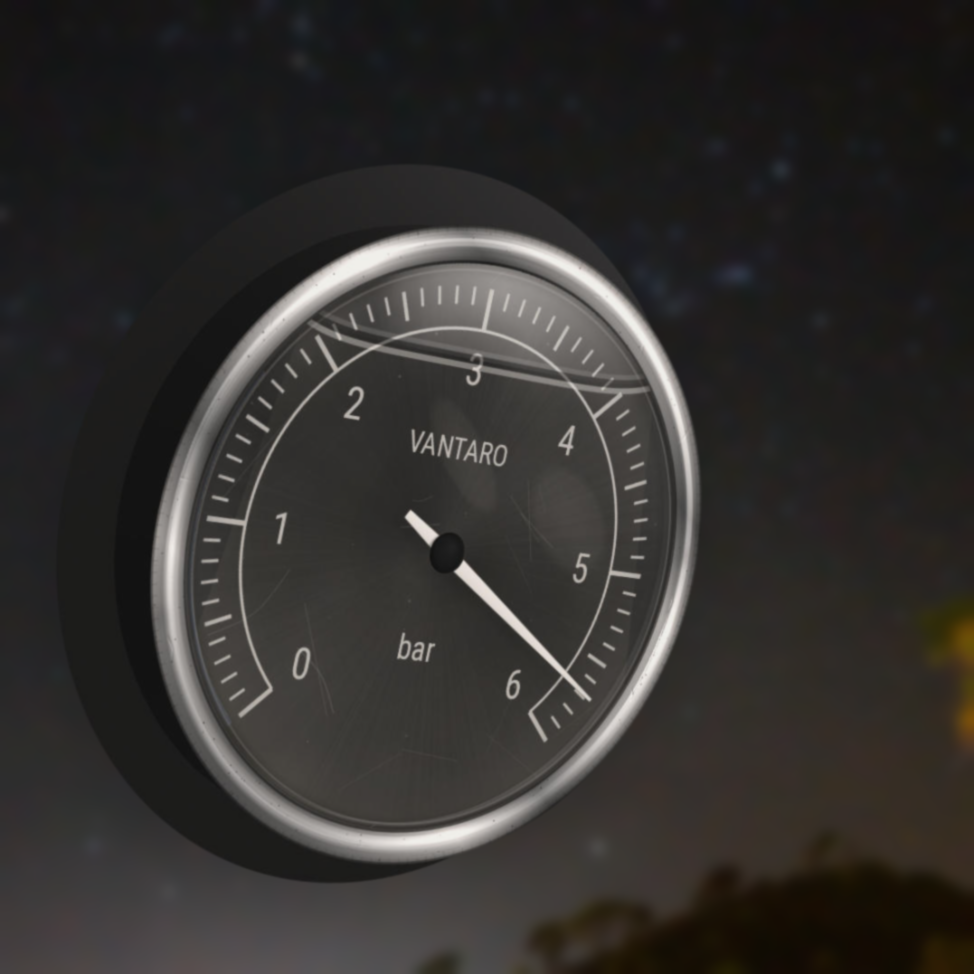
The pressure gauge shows 5.7 bar
